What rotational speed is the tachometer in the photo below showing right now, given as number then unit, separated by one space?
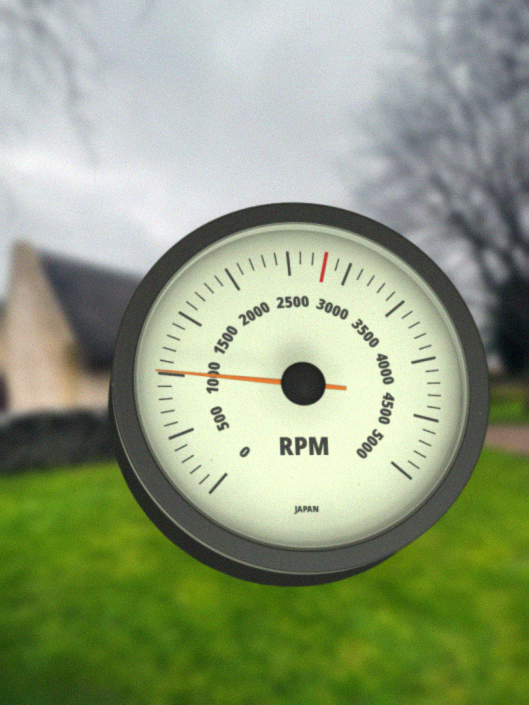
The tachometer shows 1000 rpm
